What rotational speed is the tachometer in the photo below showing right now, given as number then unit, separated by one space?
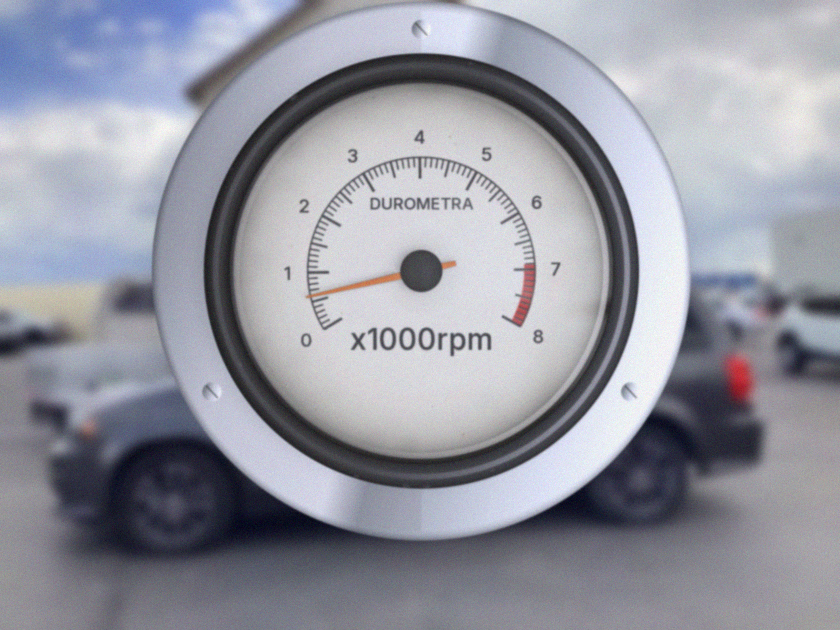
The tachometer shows 600 rpm
